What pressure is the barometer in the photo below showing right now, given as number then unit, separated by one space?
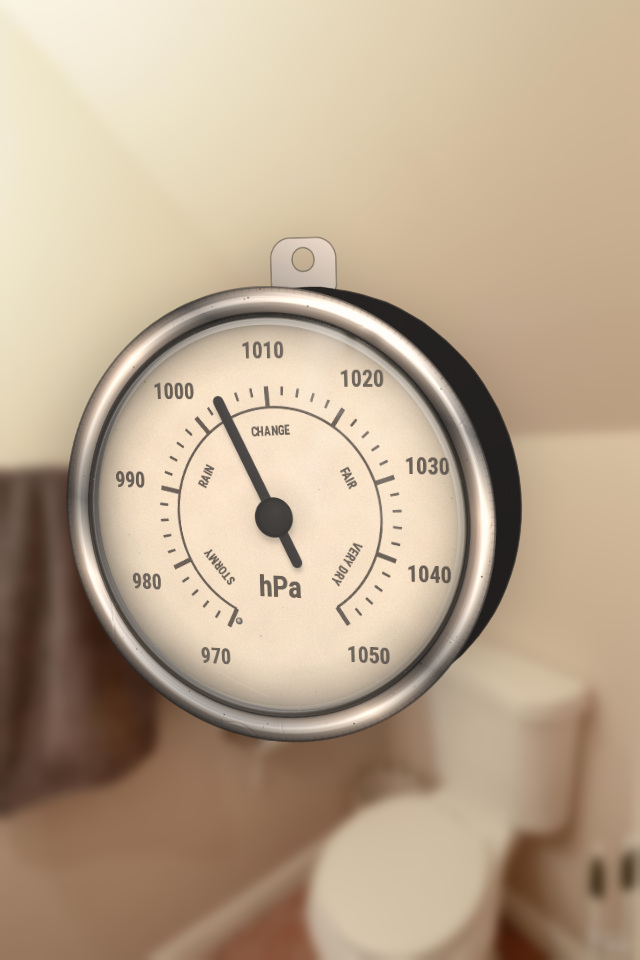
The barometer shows 1004 hPa
